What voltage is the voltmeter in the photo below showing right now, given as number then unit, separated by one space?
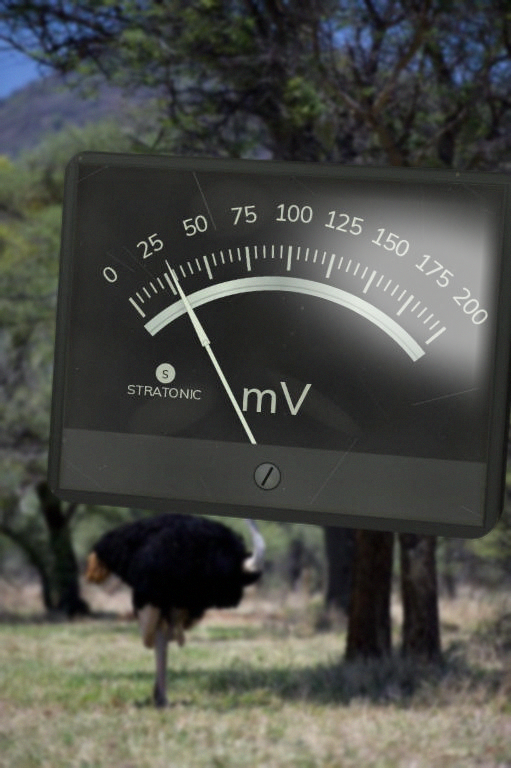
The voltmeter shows 30 mV
